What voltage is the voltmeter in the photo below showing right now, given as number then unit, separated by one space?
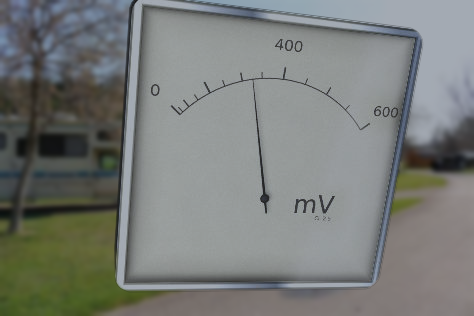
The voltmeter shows 325 mV
